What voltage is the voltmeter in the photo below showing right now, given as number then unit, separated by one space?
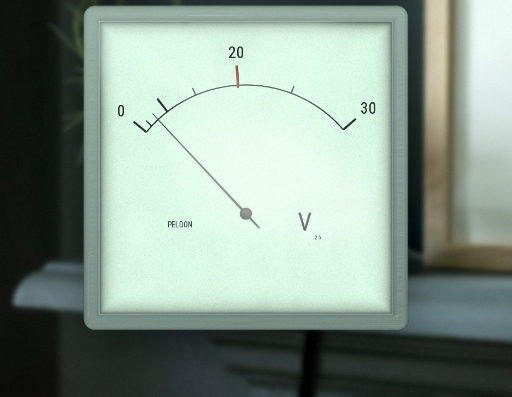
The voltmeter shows 7.5 V
